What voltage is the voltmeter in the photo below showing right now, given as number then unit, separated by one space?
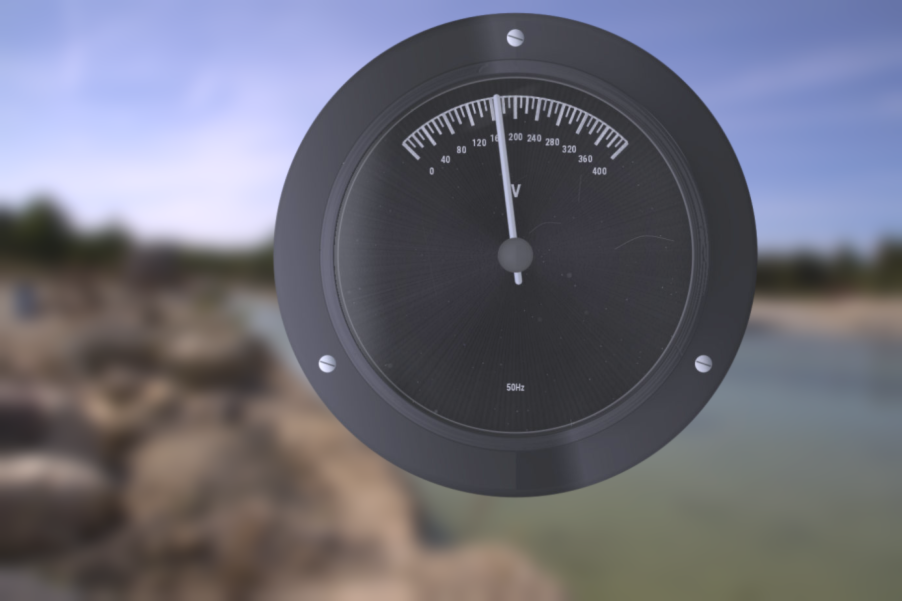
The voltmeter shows 170 V
